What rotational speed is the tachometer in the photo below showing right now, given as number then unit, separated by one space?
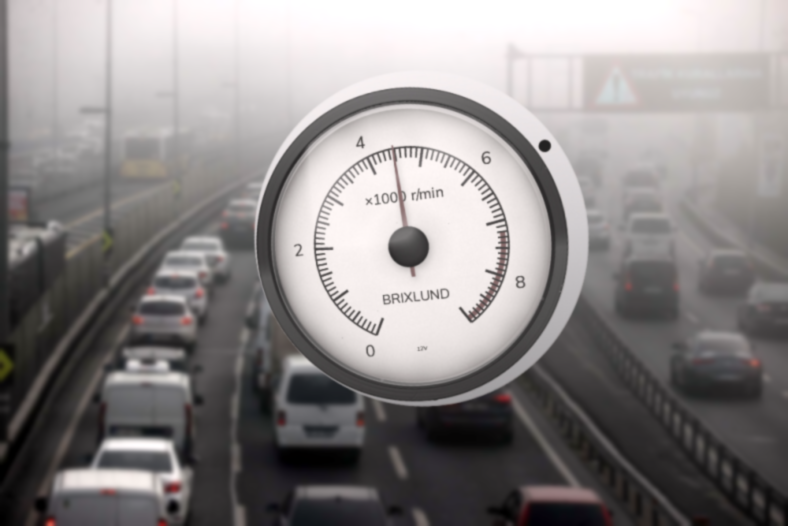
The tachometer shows 4500 rpm
